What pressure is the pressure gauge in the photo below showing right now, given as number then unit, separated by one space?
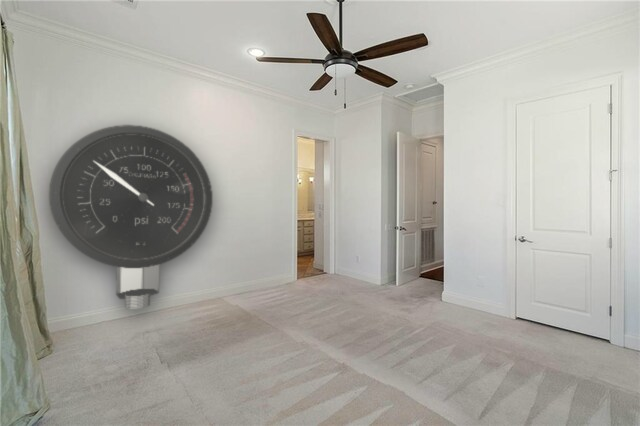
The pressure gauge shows 60 psi
